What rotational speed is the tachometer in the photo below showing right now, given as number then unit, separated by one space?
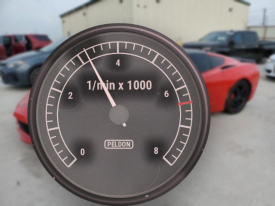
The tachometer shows 3200 rpm
